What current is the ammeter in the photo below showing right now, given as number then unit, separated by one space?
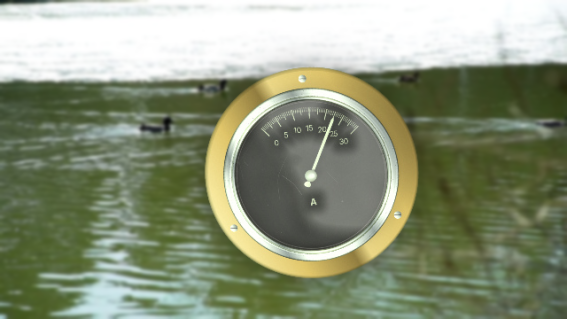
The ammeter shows 22.5 A
